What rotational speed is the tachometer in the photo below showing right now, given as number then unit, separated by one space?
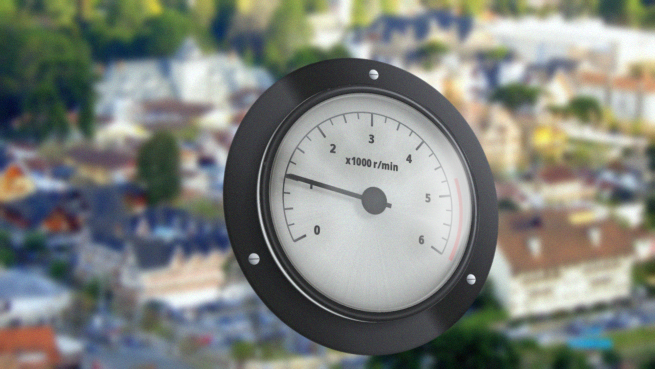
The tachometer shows 1000 rpm
